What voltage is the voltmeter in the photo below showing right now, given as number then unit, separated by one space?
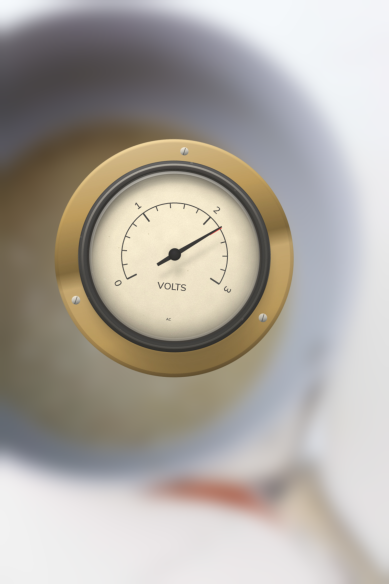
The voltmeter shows 2.2 V
